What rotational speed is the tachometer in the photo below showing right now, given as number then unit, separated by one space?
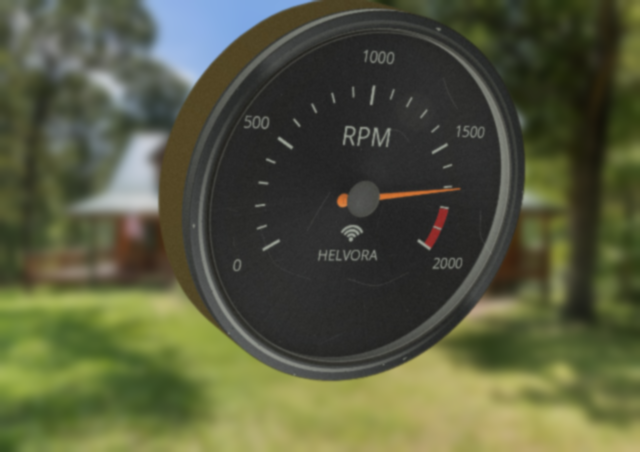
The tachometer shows 1700 rpm
